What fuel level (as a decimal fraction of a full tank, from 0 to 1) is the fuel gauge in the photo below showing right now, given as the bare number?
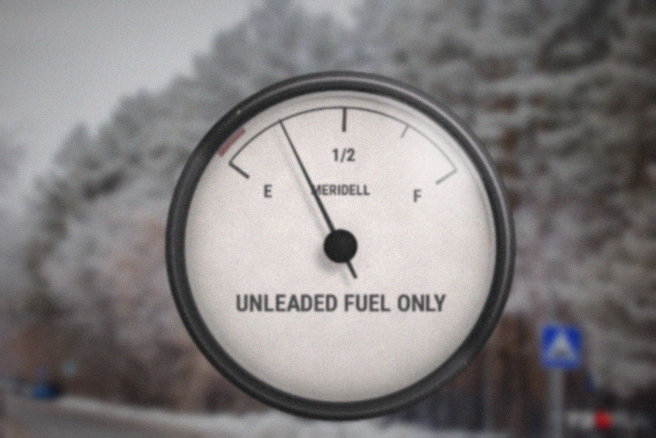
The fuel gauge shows 0.25
